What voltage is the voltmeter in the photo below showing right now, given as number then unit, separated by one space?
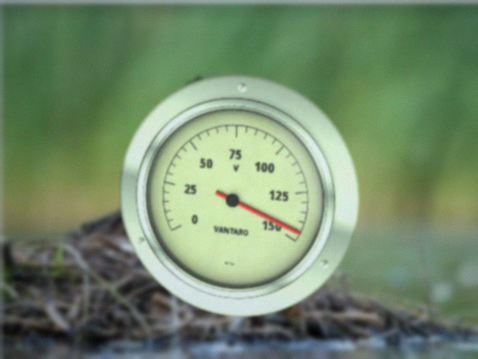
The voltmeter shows 145 V
